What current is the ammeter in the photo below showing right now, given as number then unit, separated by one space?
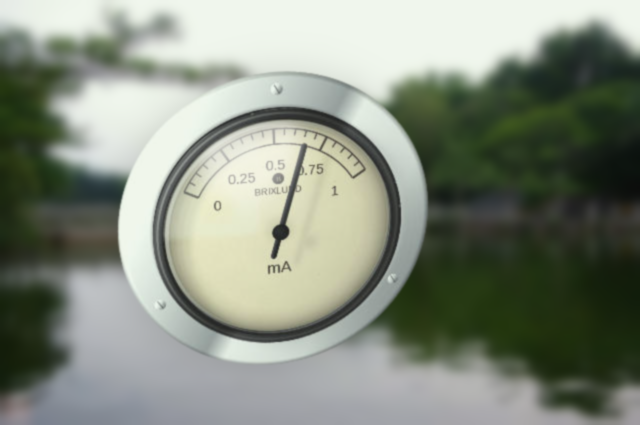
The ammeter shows 0.65 mA
